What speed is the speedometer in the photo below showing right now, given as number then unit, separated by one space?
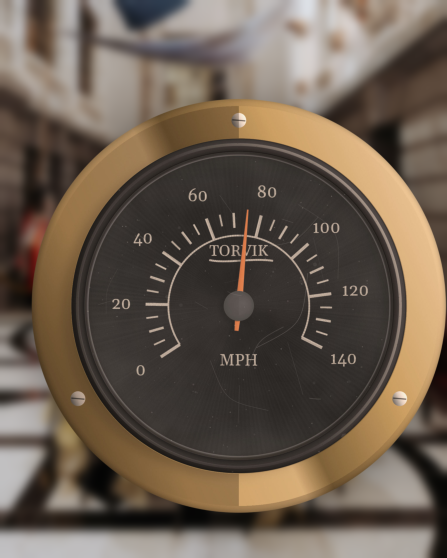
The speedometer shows 75 mph
